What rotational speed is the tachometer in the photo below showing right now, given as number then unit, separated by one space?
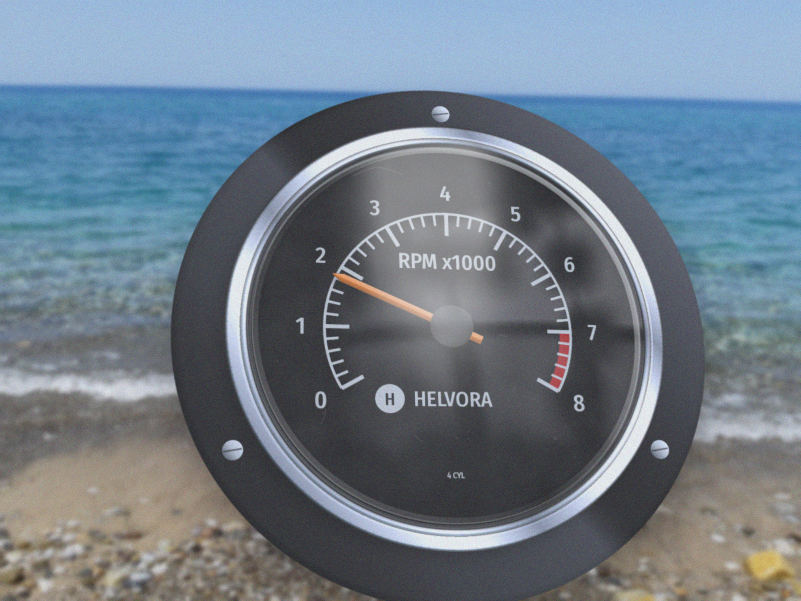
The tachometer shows 1800 rpm
